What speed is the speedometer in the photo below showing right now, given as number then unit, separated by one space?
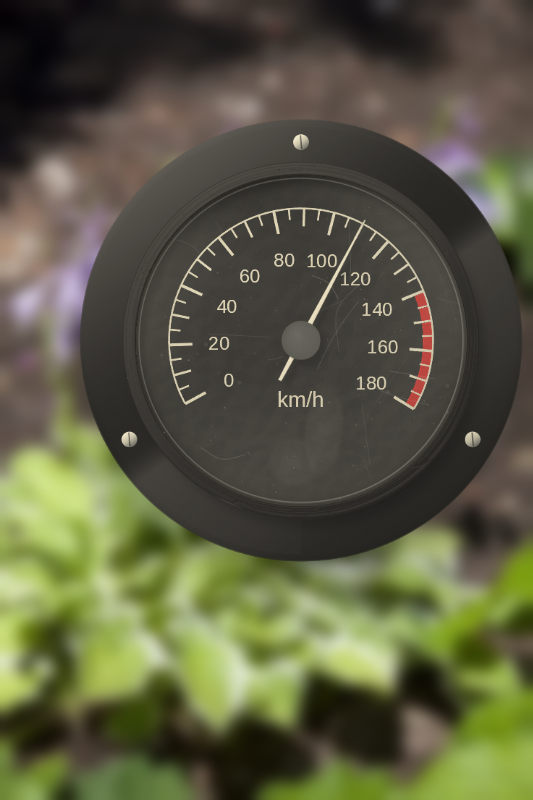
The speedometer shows 110 km/h
